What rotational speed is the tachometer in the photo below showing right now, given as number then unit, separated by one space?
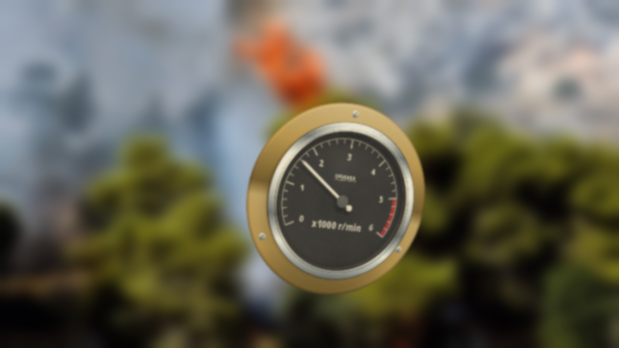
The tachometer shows 1600 rpm
